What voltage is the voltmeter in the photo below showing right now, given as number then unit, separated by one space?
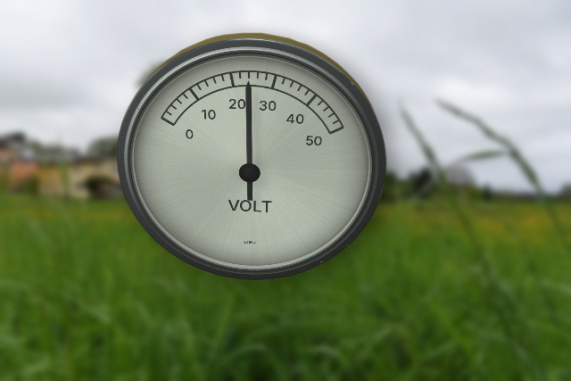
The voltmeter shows 24 V
